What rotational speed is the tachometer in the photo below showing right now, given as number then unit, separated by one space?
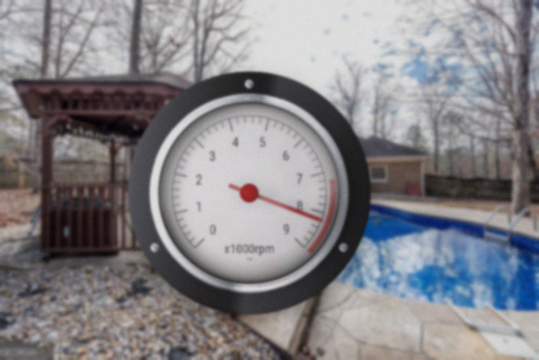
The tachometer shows 8200 rpm
